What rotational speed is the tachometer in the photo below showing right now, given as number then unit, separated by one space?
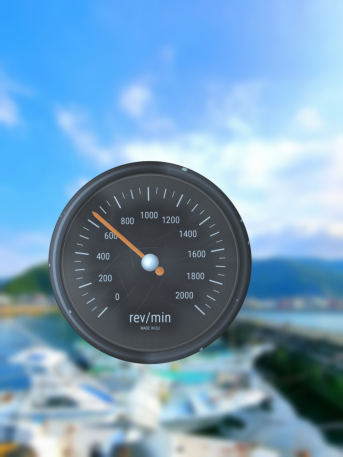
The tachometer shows 650 rpm
